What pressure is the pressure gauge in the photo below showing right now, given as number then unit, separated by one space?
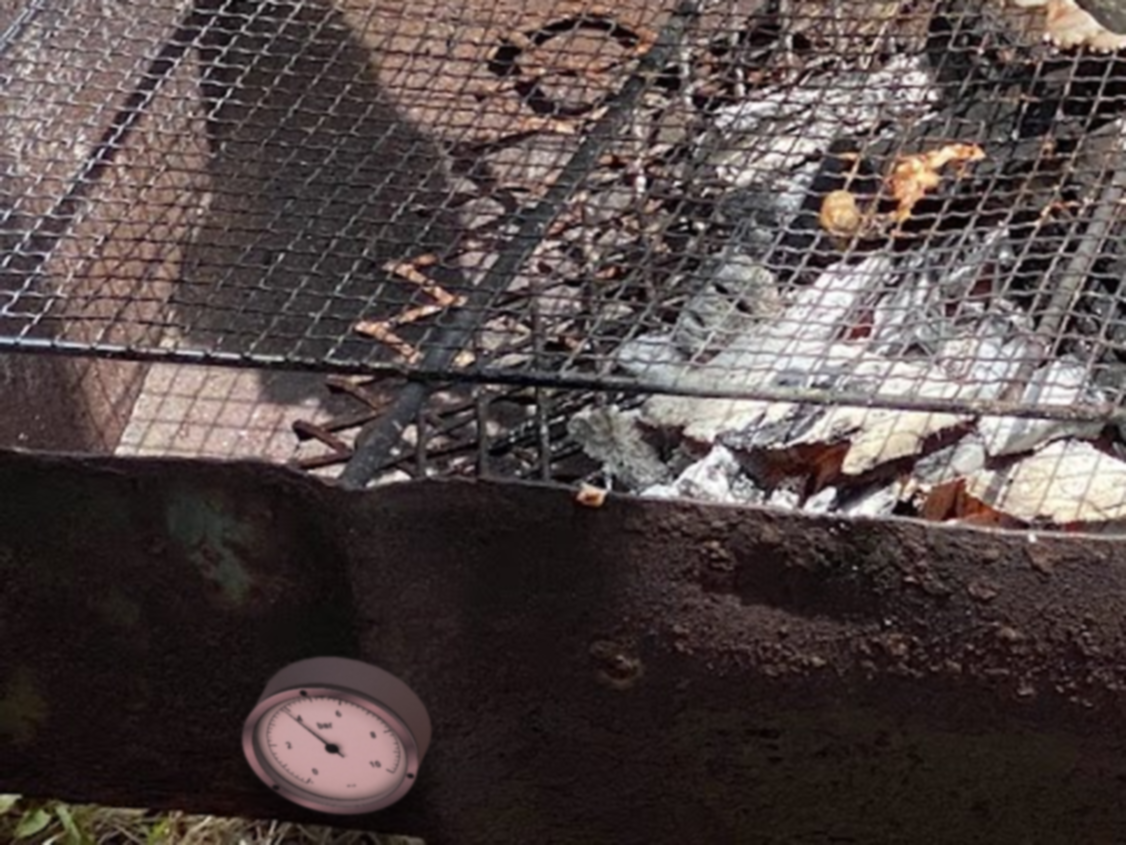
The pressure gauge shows 4 bar
